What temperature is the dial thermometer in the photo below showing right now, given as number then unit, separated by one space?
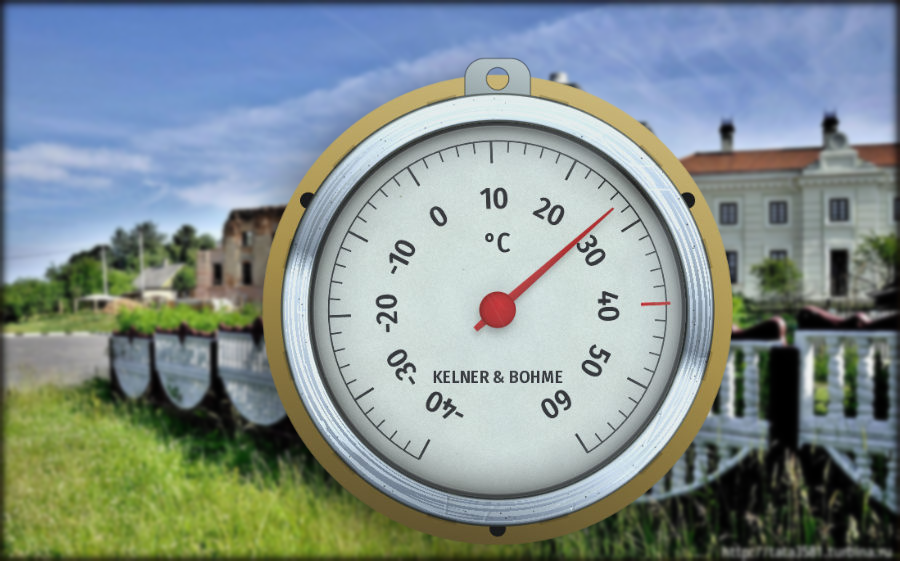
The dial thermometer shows 27 °C
